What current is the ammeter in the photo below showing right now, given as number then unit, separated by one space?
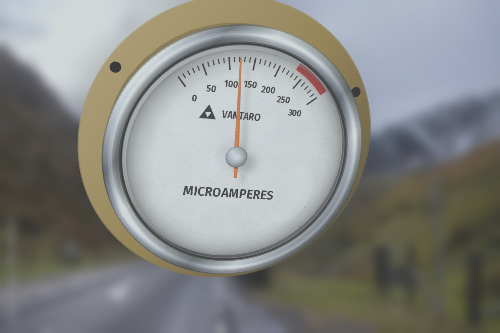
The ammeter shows 120 µA
